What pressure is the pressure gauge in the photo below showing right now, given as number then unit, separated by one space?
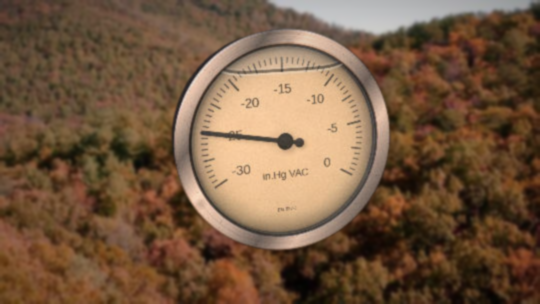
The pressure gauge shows -25 inHg
